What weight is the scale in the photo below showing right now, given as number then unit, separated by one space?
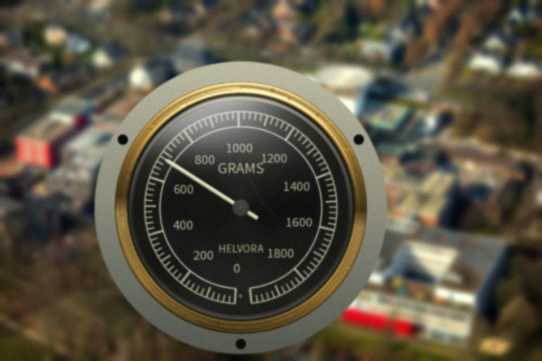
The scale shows 680 g
